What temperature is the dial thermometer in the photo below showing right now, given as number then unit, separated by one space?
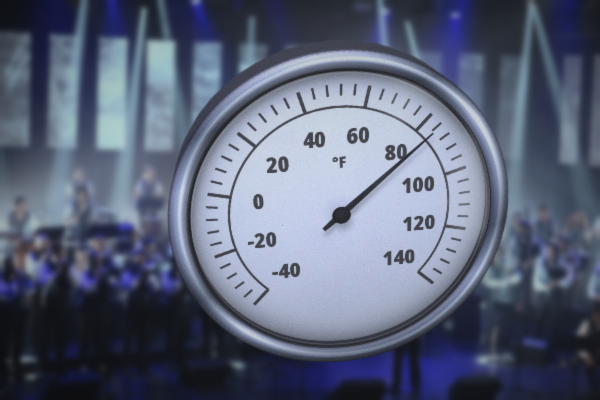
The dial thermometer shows 84 °F
